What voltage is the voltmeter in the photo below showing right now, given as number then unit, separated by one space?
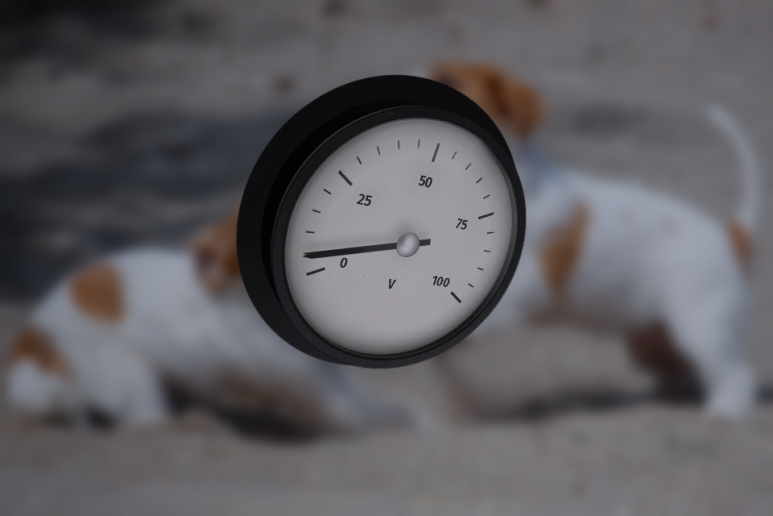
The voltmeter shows 5 V
